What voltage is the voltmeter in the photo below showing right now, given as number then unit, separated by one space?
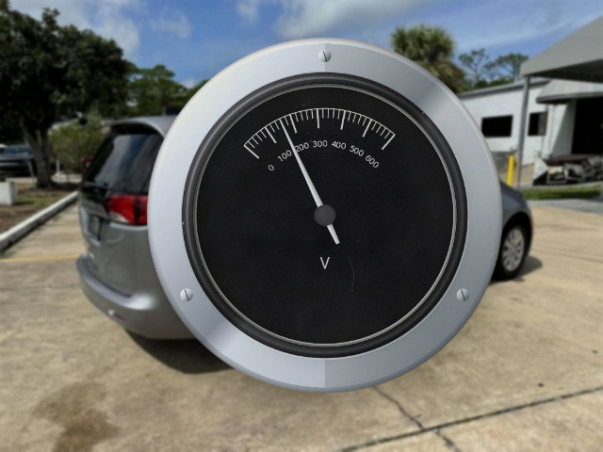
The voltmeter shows 160 V
